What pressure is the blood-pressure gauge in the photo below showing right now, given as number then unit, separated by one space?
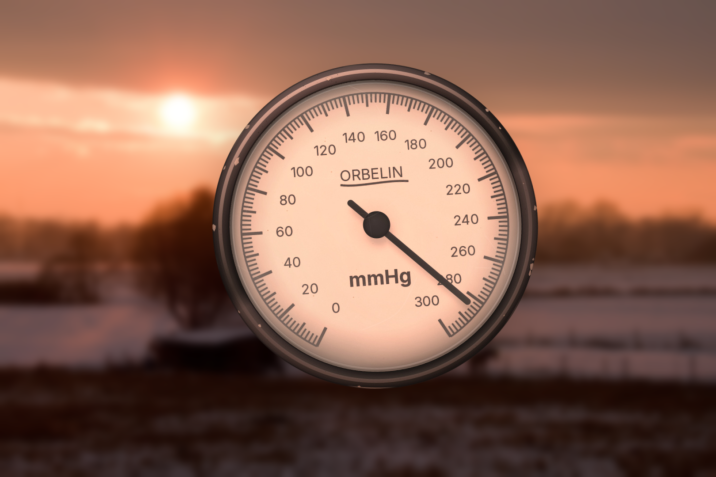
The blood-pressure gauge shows 284 mmHg
